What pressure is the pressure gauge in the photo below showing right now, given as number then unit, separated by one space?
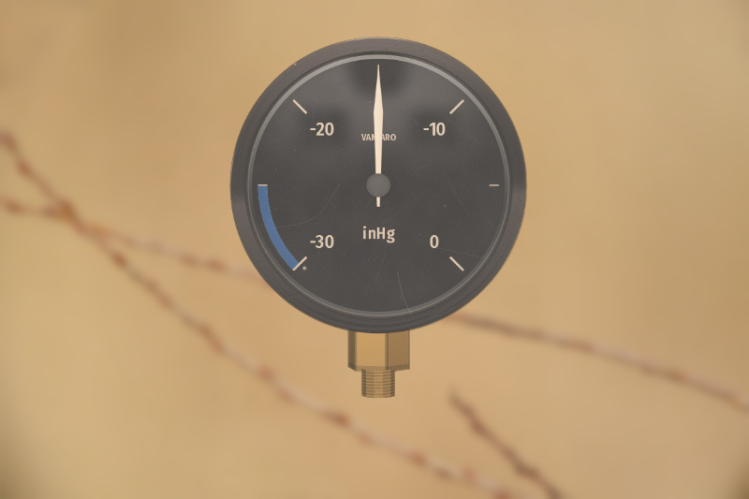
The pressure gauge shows -15 inHg
